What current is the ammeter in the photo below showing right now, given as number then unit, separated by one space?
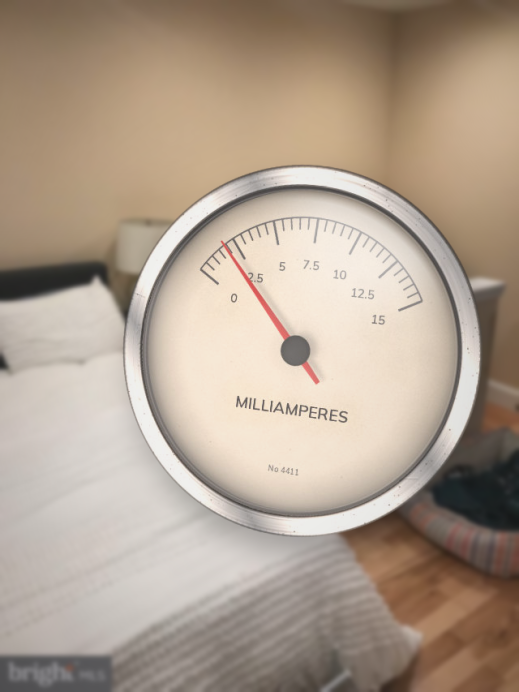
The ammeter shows 2 mA
